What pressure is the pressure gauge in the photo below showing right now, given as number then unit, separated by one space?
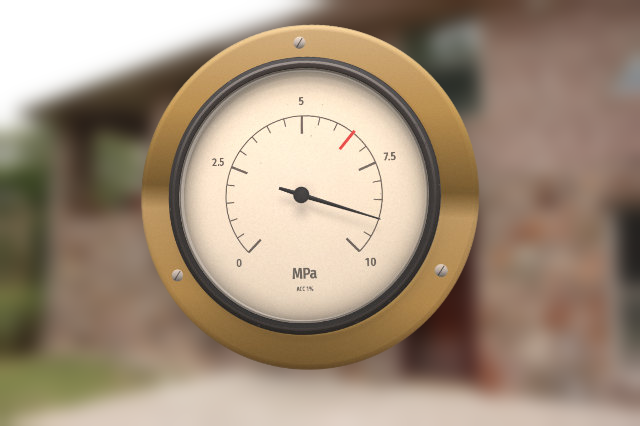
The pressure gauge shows 9 MPa
